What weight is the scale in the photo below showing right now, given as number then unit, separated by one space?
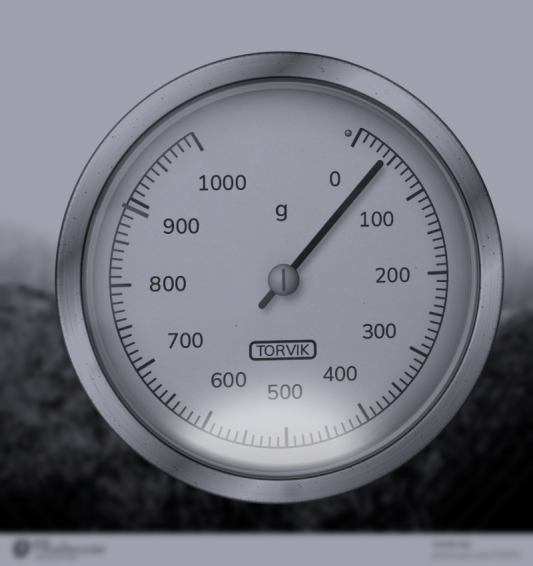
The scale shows 40 g
